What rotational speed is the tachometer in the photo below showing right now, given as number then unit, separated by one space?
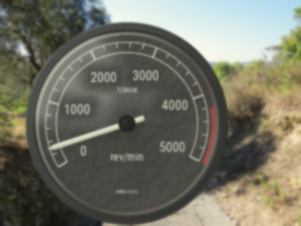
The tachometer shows 300 rpm
